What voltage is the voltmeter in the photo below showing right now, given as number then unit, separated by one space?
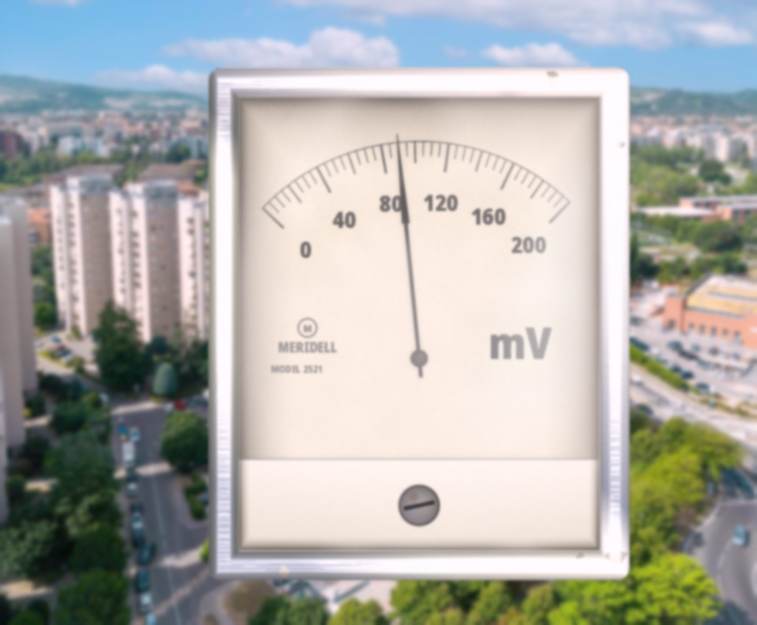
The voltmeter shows 90 mV
